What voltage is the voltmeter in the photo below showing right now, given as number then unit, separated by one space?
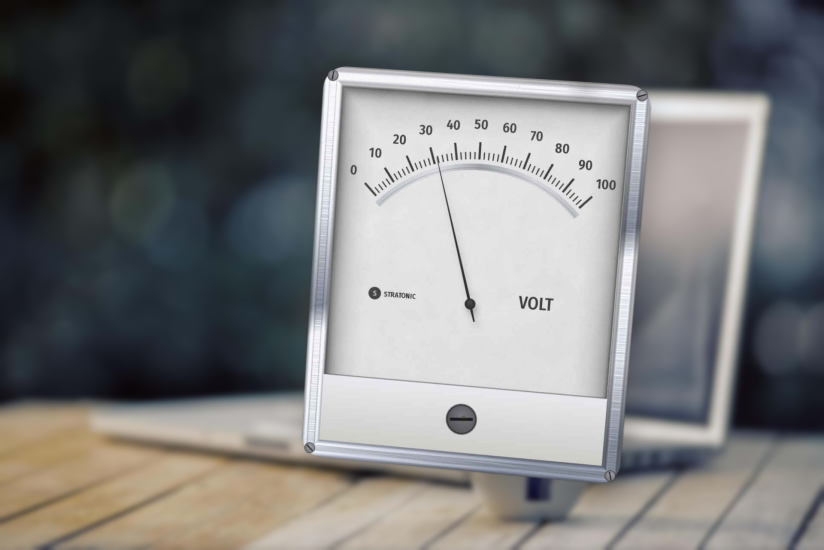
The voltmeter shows 32 V
